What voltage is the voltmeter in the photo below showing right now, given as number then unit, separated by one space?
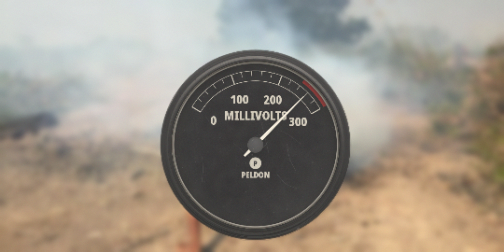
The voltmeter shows 260 mV
